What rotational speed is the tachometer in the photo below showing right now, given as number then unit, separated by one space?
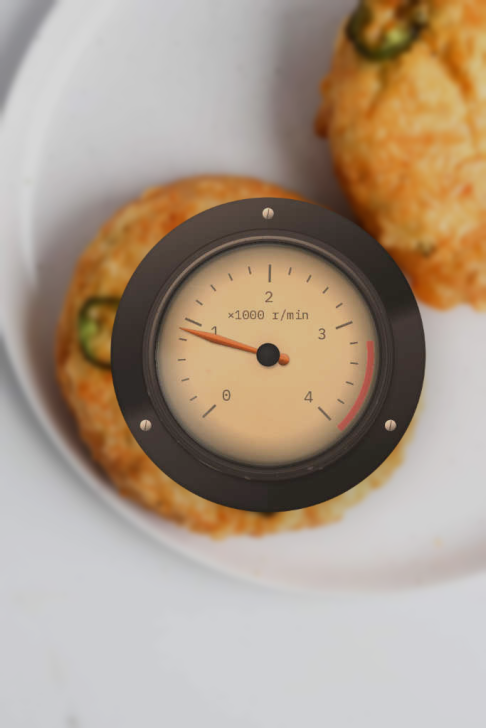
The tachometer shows 900 rpm
